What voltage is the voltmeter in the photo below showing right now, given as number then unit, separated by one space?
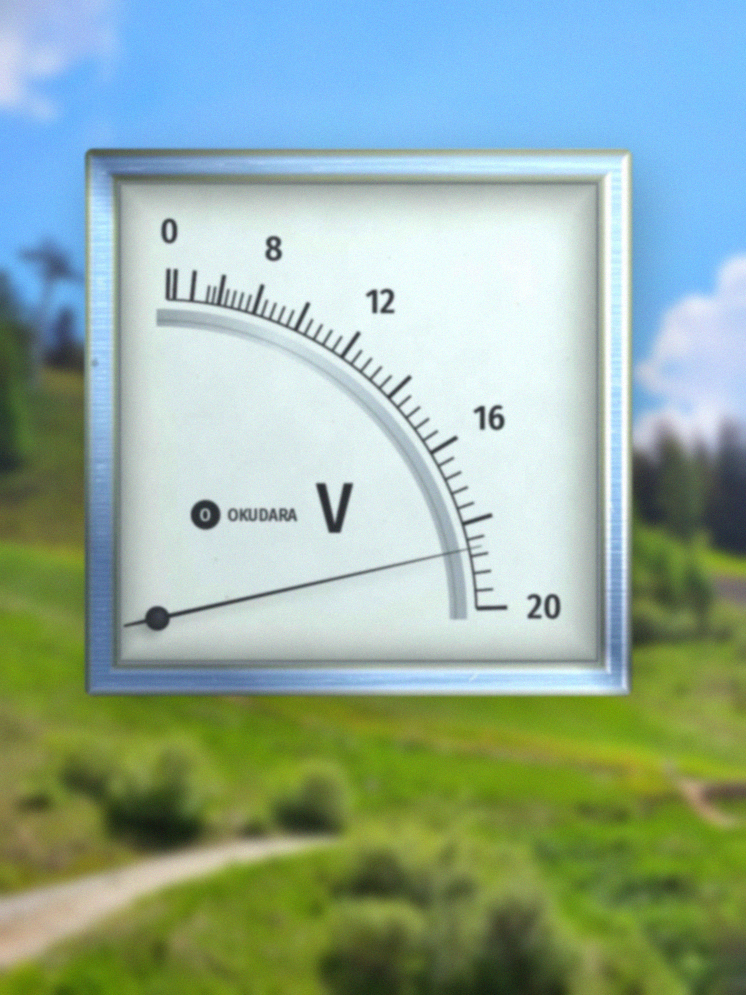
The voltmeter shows 18.6 V
